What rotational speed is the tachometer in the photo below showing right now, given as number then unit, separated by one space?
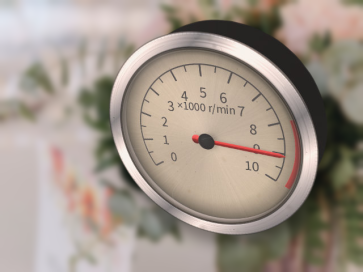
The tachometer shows 9000 rpm
